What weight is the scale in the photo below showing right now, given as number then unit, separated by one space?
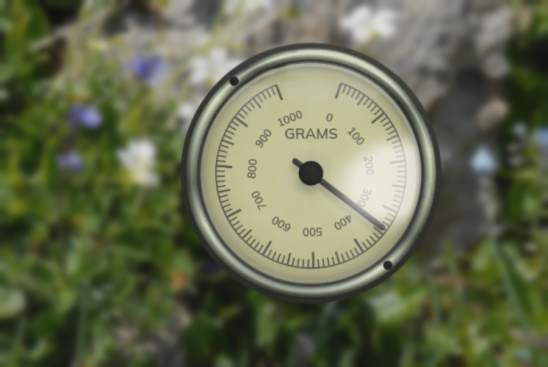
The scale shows 340 g
